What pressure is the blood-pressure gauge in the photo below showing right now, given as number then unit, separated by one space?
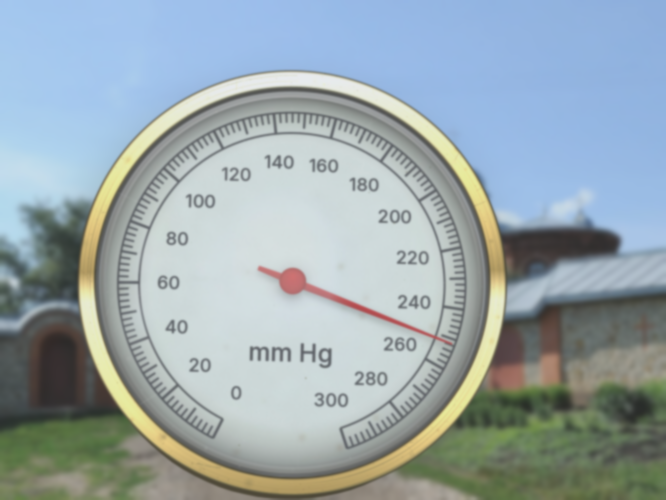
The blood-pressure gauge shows 252 mmHg
